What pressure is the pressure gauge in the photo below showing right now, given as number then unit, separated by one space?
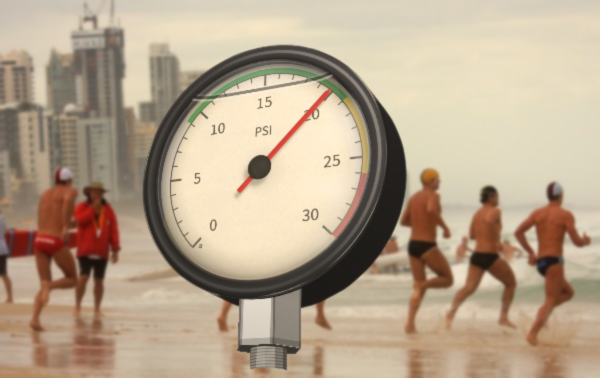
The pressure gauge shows 20 psi
